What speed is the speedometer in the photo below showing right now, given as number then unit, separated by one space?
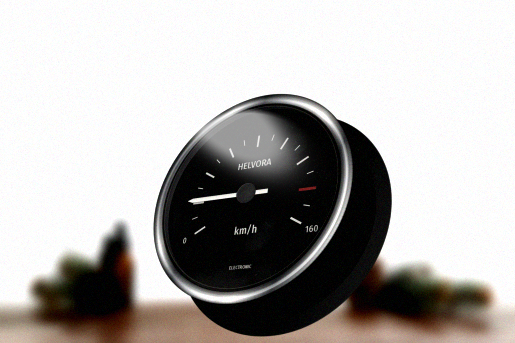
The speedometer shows 20 km/h
